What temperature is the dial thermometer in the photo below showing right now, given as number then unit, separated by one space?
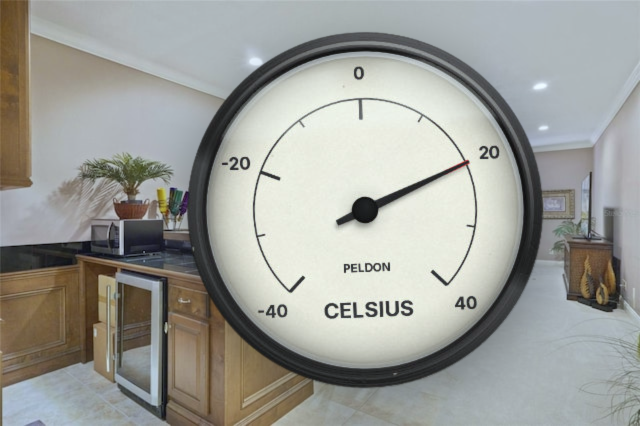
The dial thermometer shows 20 °C
